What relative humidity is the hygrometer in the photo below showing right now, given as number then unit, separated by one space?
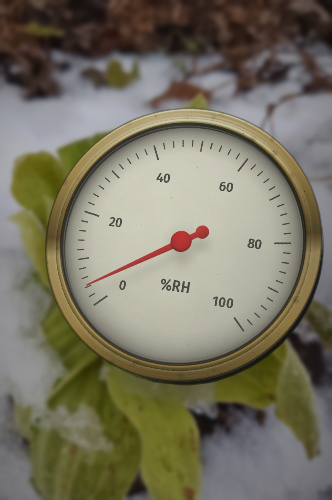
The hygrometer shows 4 %
